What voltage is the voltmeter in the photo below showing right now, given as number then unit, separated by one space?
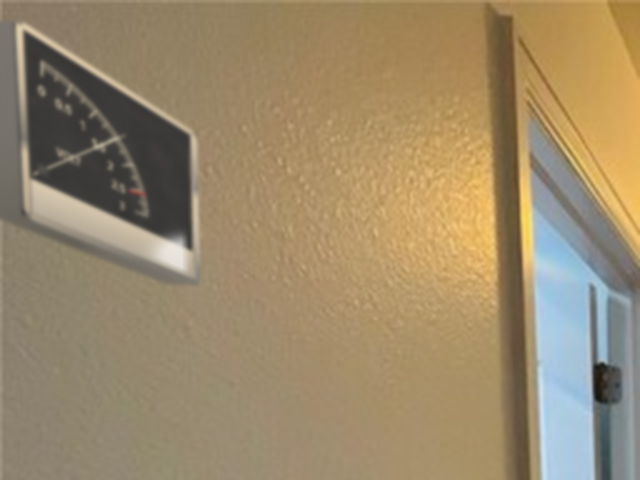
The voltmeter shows 1.5 V
